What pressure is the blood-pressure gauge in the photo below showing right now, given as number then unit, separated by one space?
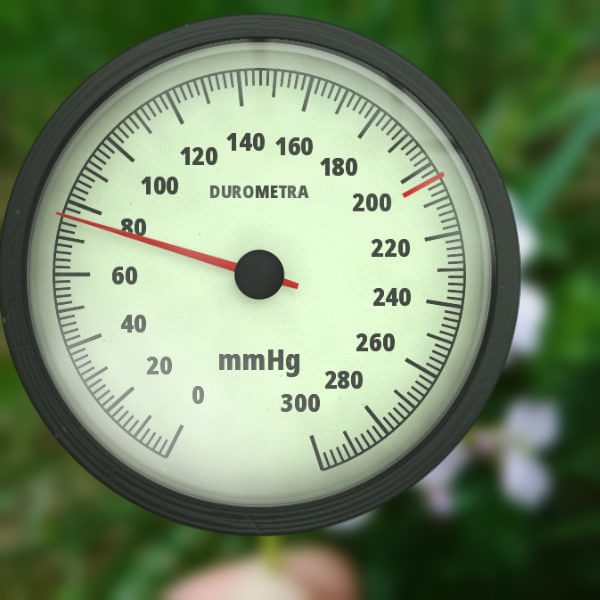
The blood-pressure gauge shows 76 mmHg
